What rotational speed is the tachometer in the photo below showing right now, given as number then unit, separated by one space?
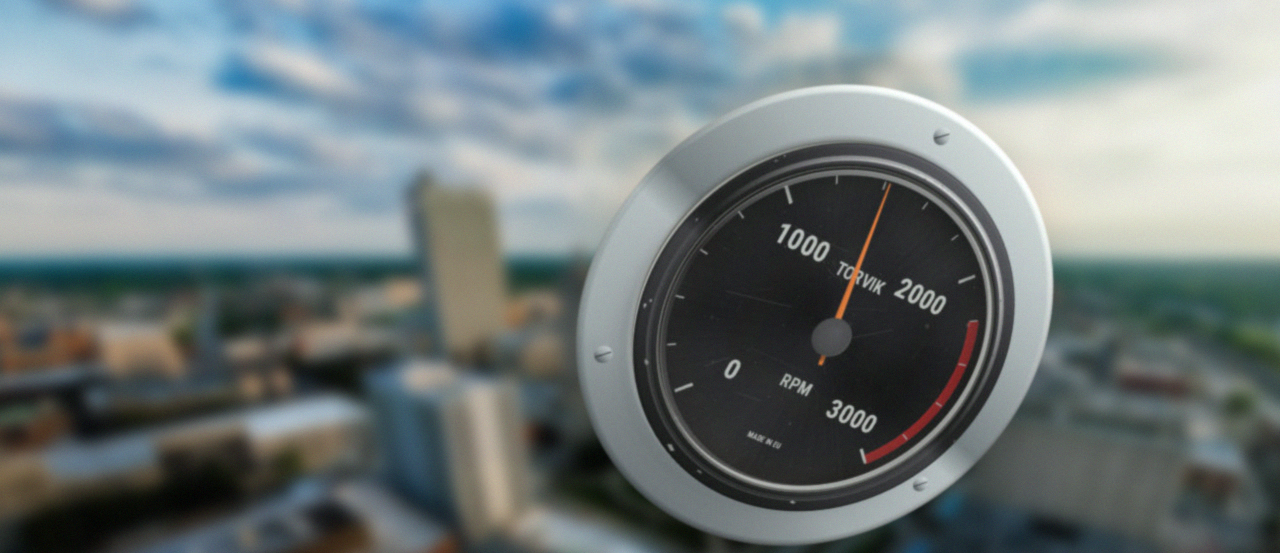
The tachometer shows 1400 rpm
